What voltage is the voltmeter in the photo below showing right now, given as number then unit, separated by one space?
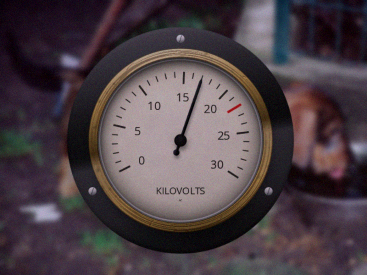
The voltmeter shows 17 kV
